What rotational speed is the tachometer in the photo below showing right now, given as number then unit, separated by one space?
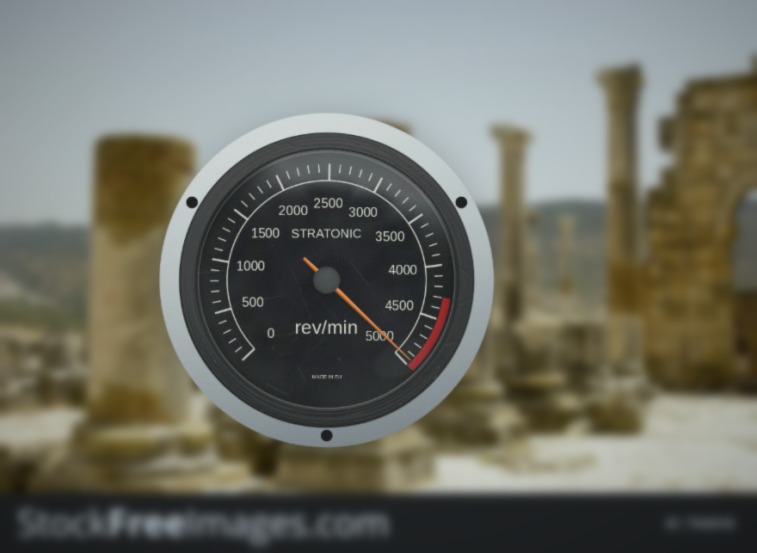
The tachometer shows 4950 rpm
